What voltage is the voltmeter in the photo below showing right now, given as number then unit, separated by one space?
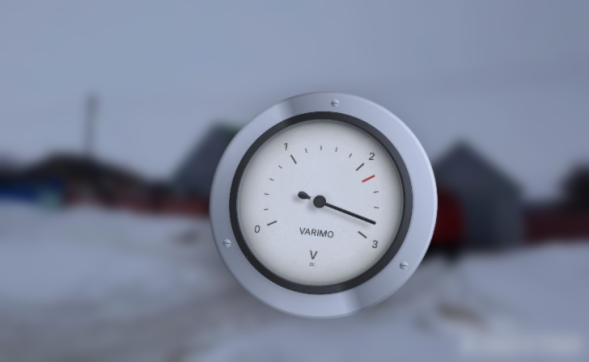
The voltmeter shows 2.8 V
